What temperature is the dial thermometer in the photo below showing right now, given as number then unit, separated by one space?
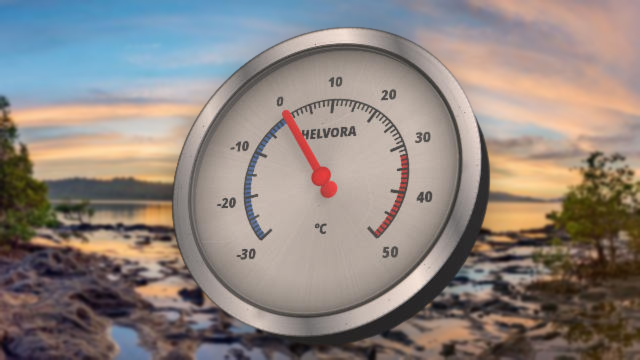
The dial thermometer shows 0 °C
